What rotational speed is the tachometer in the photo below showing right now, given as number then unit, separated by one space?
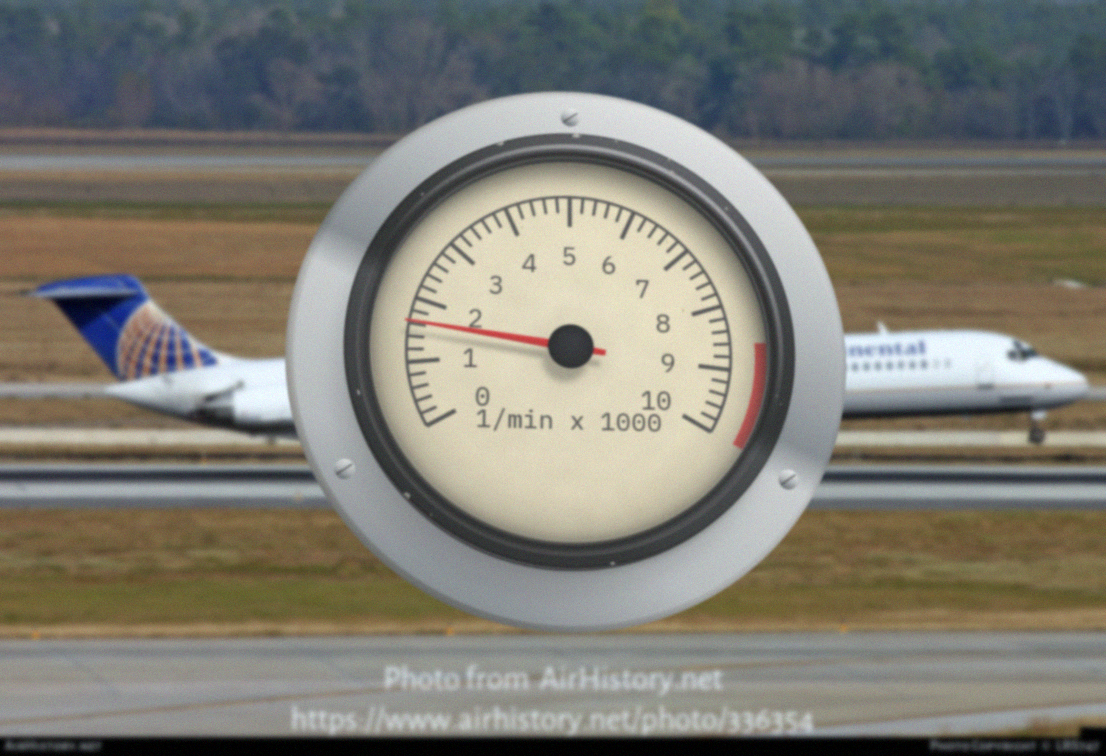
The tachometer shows 1600 rpm
